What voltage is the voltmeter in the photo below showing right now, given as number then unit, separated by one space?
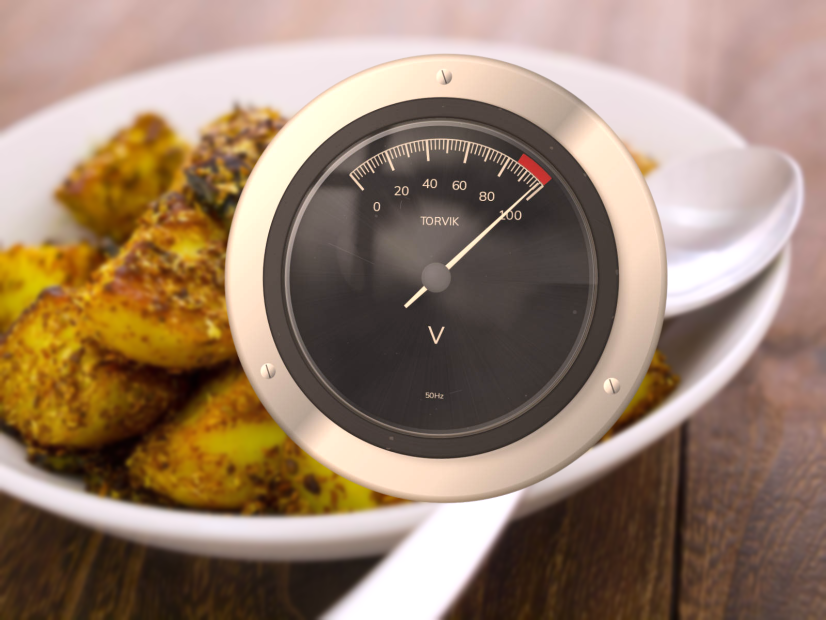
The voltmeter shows 98 V
